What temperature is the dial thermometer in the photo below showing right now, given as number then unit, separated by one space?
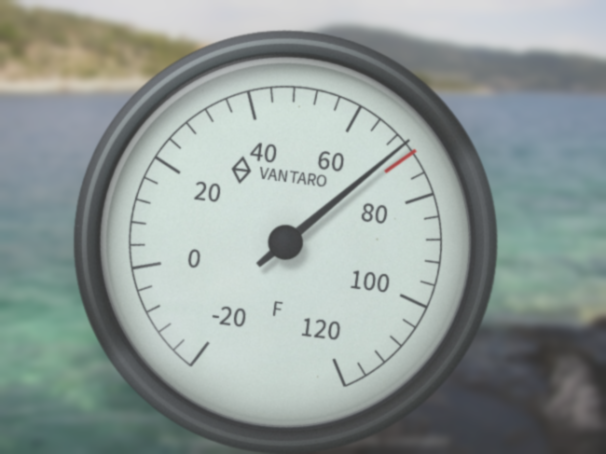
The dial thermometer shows 70 °F
